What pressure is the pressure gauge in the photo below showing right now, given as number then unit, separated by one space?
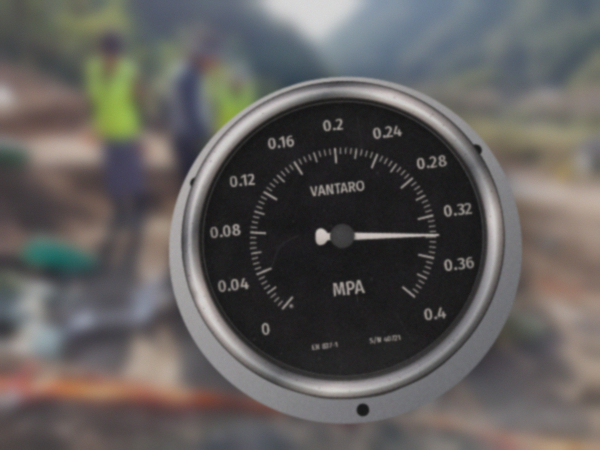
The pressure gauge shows 0.34 MPa
